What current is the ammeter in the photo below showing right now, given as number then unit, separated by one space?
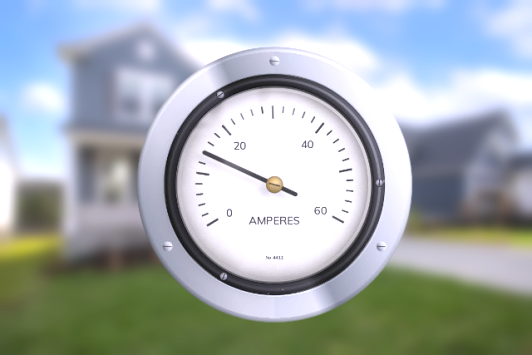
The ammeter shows 14 A
